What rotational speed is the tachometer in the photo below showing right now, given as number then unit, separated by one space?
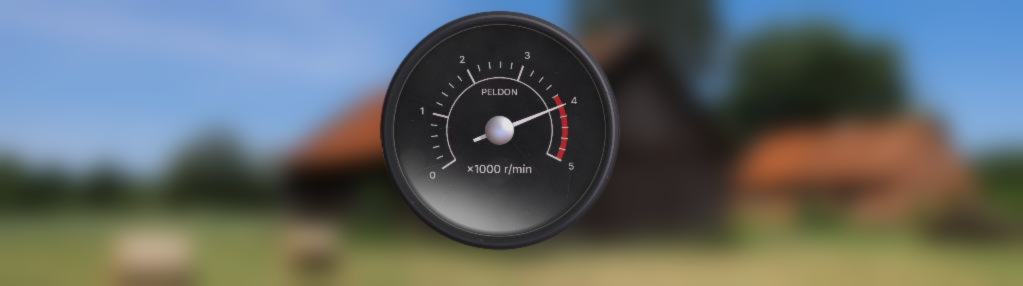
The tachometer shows 4000 rpm
